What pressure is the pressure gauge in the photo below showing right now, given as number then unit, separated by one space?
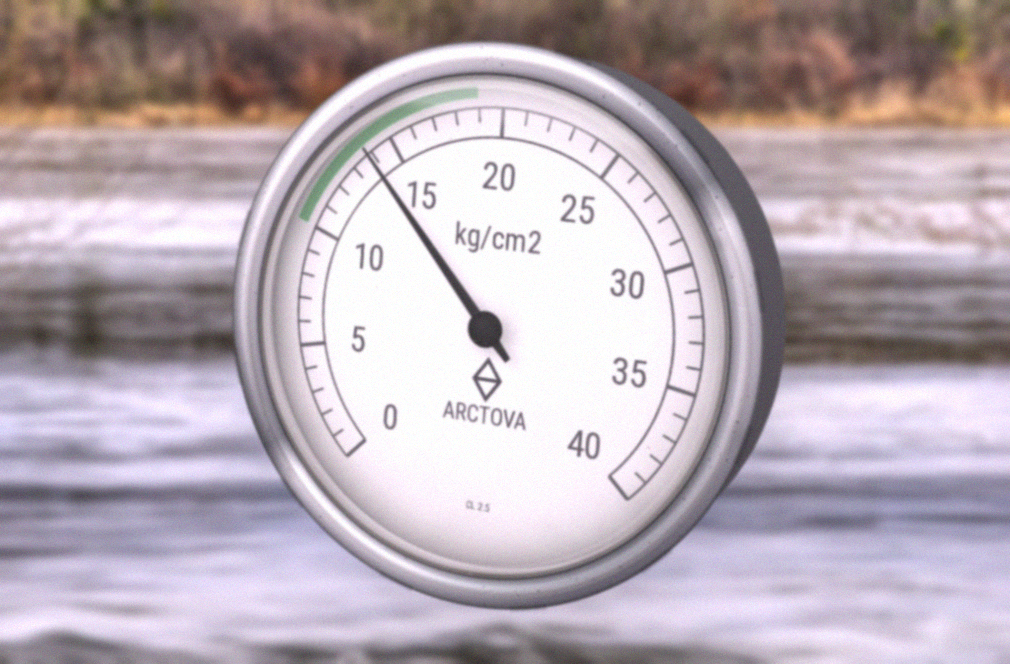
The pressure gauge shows 14 kg/cm²
